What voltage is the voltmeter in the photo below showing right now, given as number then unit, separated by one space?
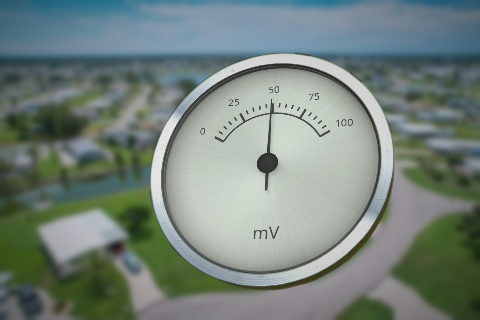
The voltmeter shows 50 mV
